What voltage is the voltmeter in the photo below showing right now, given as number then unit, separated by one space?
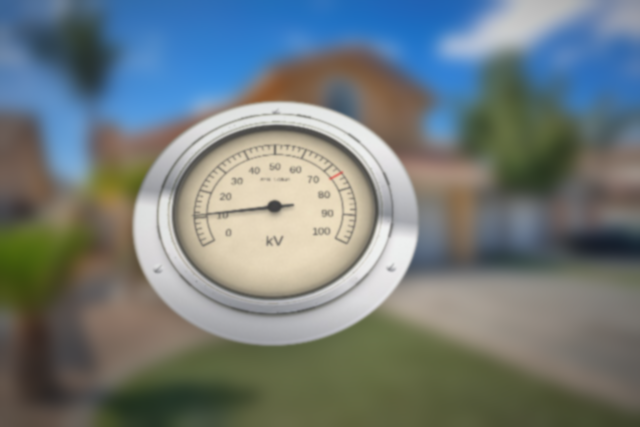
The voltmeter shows 10 kV
